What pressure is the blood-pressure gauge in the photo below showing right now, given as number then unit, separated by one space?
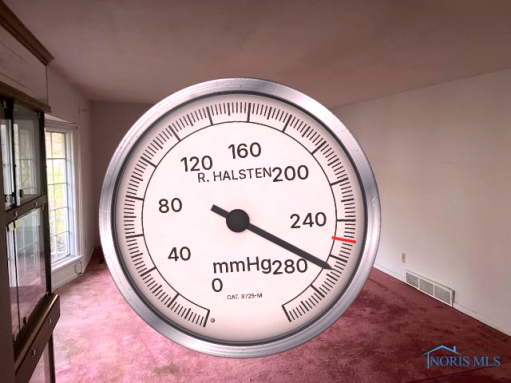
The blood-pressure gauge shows 266 mmHg
